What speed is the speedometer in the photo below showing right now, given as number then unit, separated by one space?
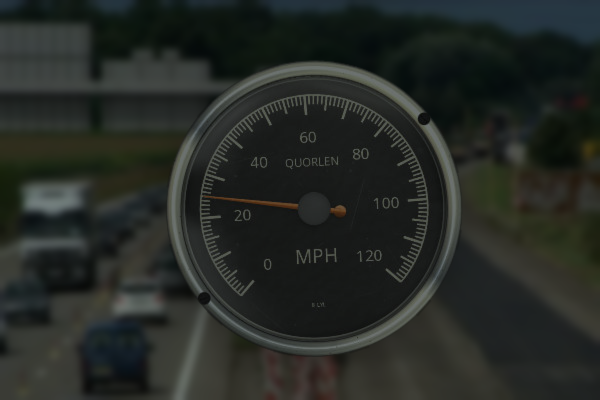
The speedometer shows 25 mph
